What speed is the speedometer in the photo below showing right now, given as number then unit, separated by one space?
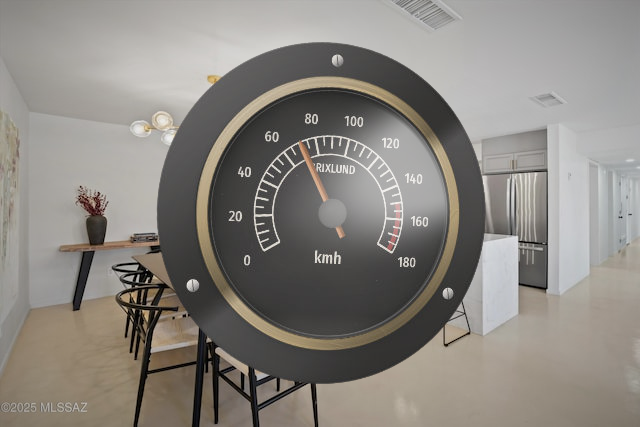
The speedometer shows 70 km/h
